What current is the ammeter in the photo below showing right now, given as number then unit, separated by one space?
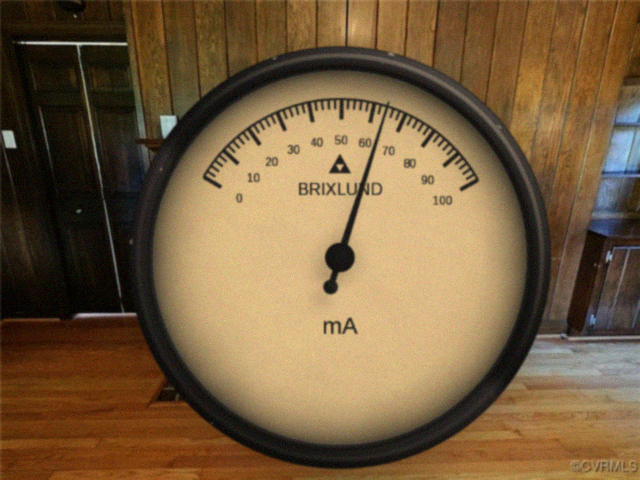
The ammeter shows 64 mA
